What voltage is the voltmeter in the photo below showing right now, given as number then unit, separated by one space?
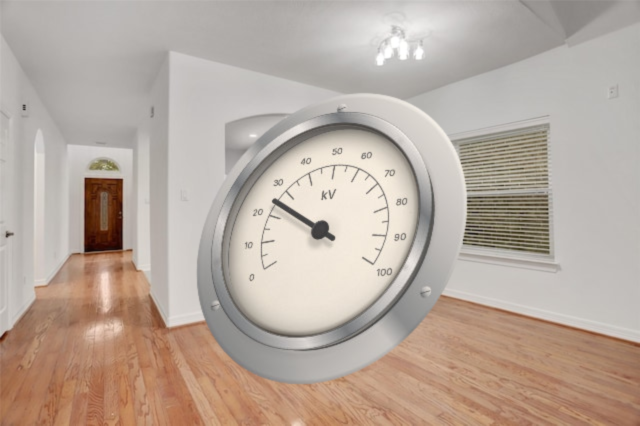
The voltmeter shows 25 kV
